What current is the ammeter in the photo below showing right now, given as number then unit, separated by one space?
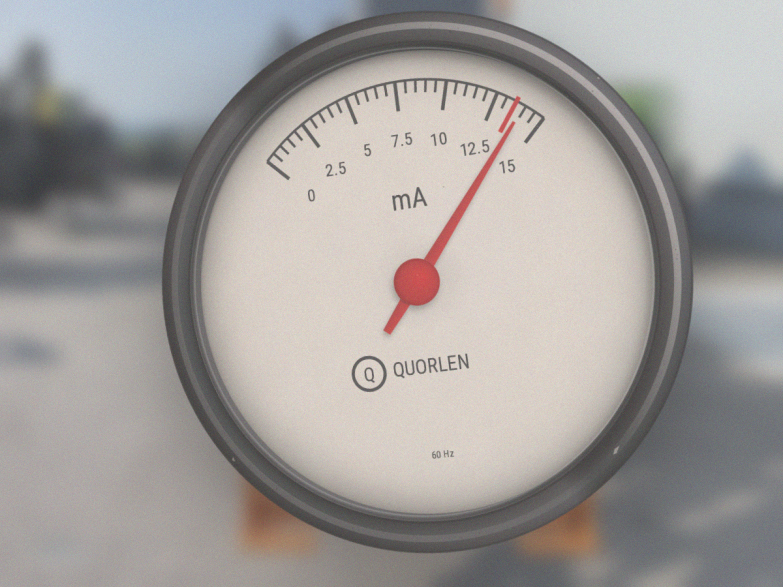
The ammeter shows 14 mA
